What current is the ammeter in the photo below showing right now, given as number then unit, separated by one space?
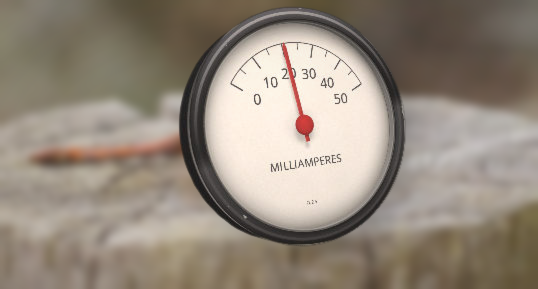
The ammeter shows 20 mA
